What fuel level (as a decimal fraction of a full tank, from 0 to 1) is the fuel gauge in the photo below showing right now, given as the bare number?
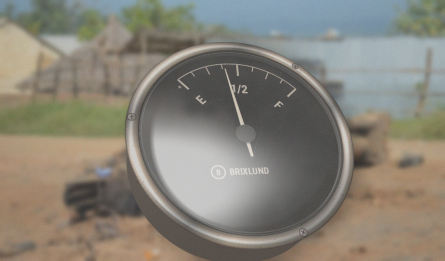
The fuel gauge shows 0.375
